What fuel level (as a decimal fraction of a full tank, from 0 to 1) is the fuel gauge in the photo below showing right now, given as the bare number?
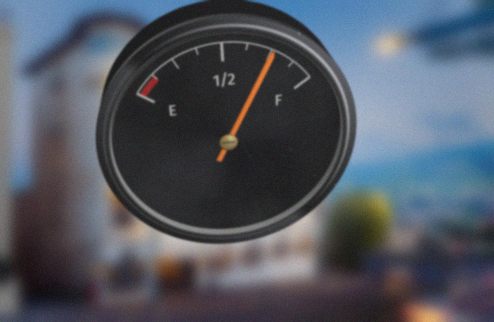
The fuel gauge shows 0.75
